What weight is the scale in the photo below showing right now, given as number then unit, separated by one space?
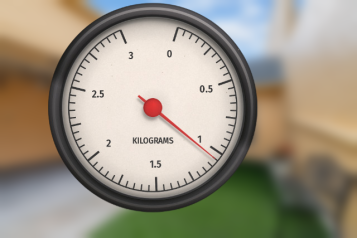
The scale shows 1.05 kg
